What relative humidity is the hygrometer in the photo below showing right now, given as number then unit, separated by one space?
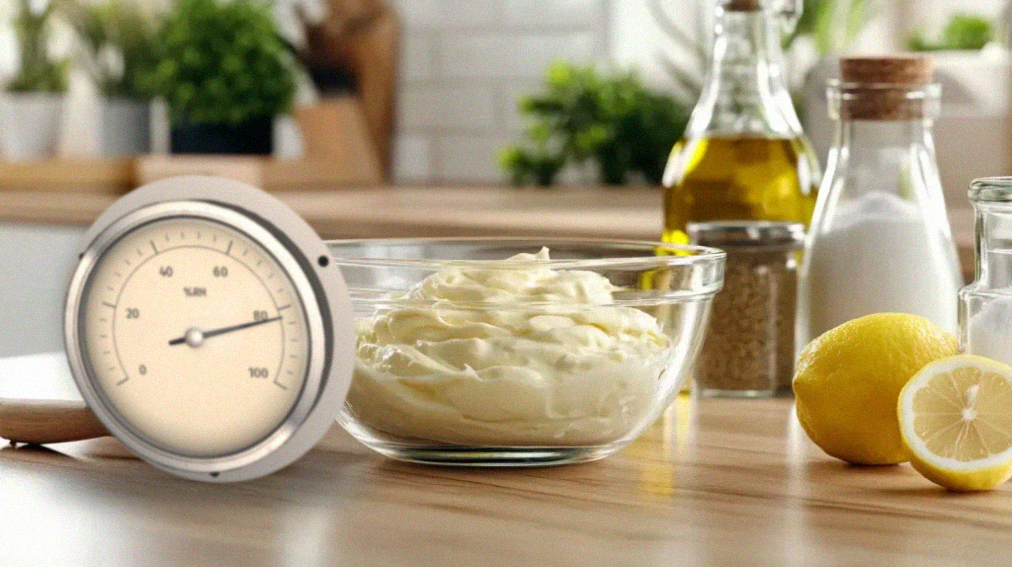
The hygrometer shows 82 %
